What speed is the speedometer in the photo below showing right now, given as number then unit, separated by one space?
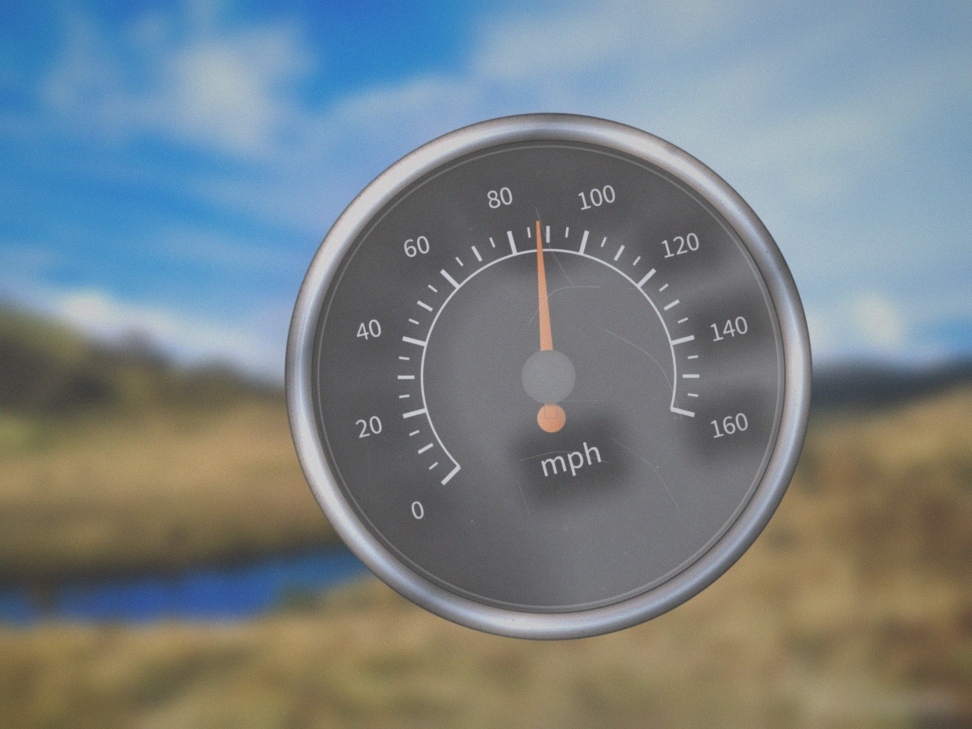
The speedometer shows 87.5 mph
